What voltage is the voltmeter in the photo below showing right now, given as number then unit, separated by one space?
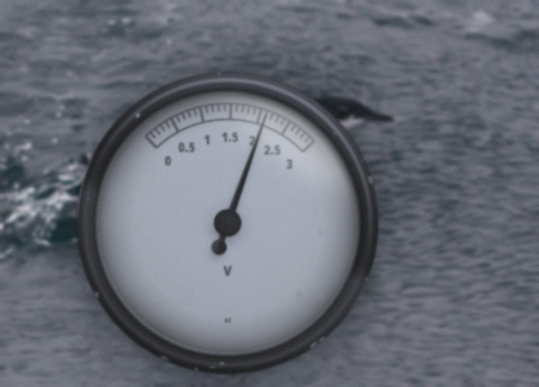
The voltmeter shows 2.1 V
